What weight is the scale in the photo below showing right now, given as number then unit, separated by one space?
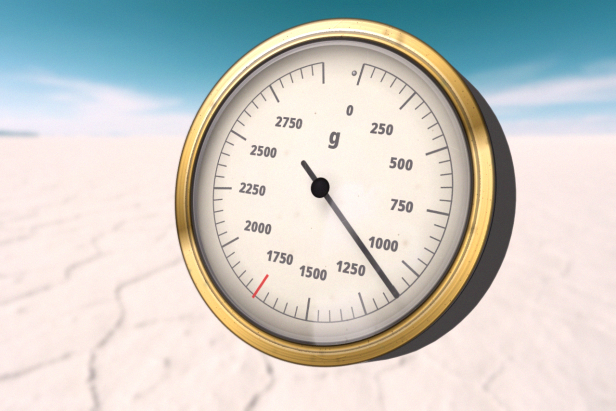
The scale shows 1100 g
